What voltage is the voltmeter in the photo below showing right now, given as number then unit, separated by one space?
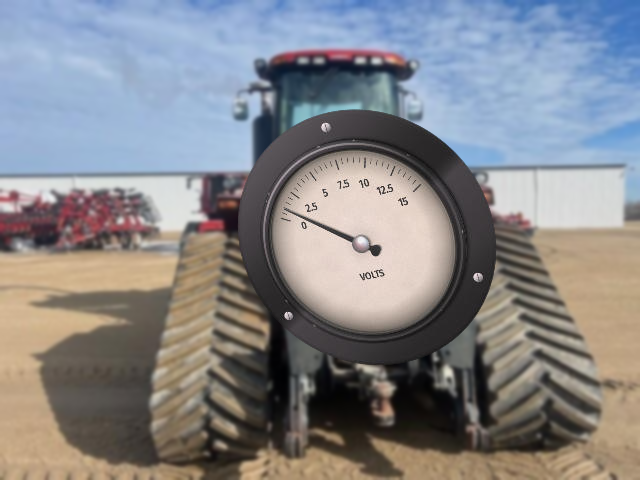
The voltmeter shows 1 V
